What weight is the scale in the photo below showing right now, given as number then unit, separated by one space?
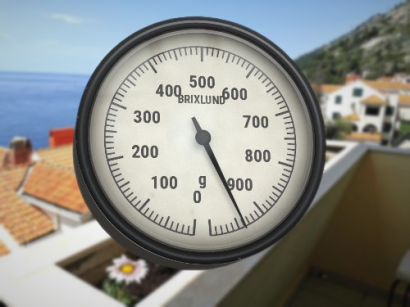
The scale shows 940 g
